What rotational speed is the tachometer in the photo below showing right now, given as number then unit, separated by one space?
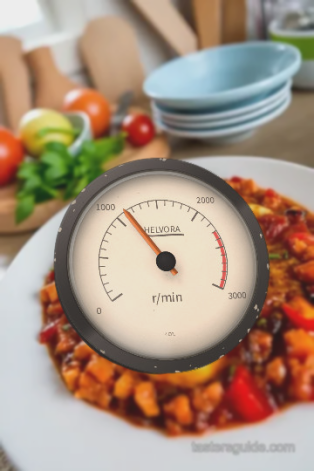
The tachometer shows 1100 rpm
